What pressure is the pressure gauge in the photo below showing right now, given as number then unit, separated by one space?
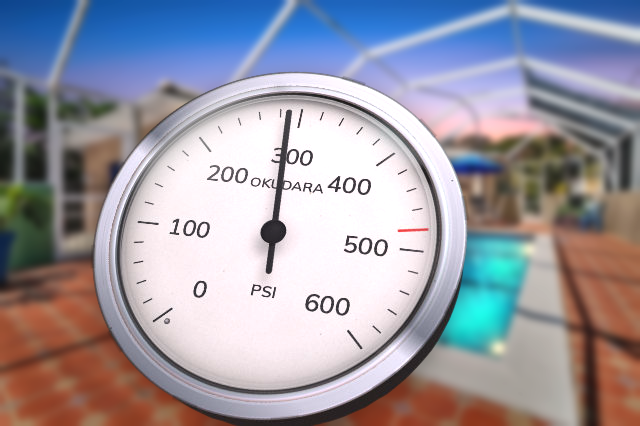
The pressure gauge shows 290 psi
